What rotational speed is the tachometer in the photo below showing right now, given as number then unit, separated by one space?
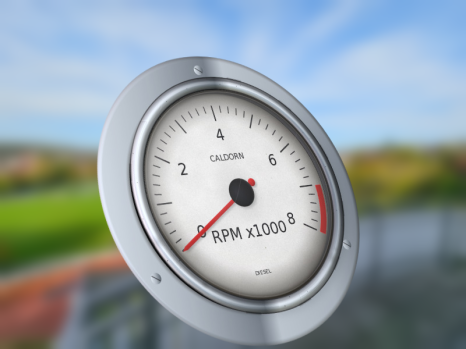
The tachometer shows 0 rpm
